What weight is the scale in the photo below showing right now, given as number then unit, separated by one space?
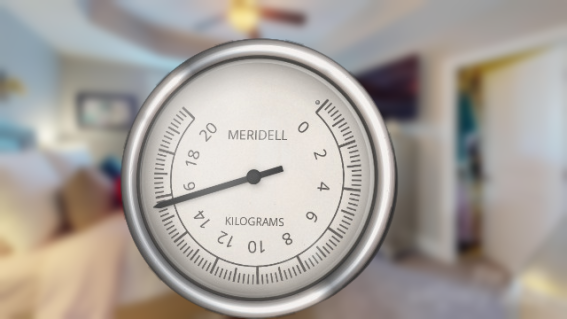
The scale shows 15.6 kg
